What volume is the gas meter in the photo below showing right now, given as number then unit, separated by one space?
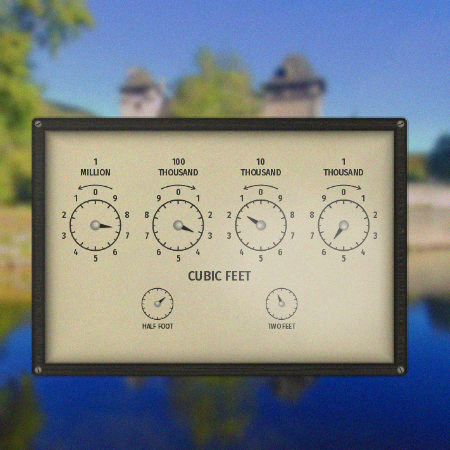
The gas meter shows 731600 ft³
